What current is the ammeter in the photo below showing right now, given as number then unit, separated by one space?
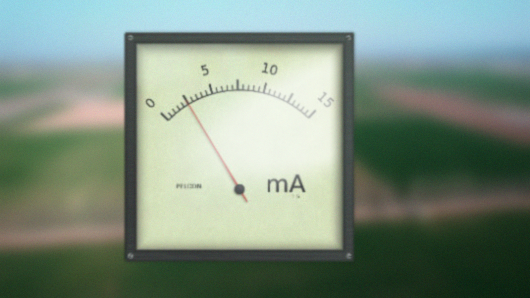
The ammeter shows 2.5 mA
